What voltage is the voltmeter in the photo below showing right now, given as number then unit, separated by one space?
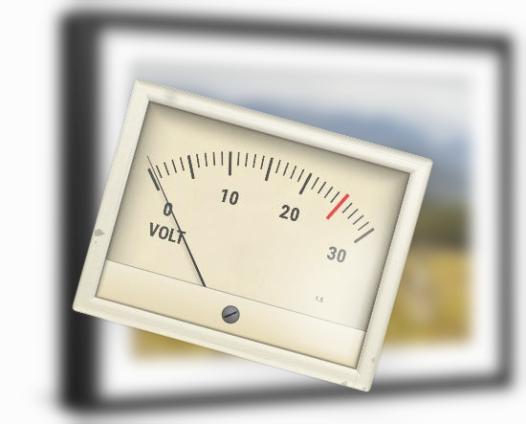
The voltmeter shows 0.5 V
